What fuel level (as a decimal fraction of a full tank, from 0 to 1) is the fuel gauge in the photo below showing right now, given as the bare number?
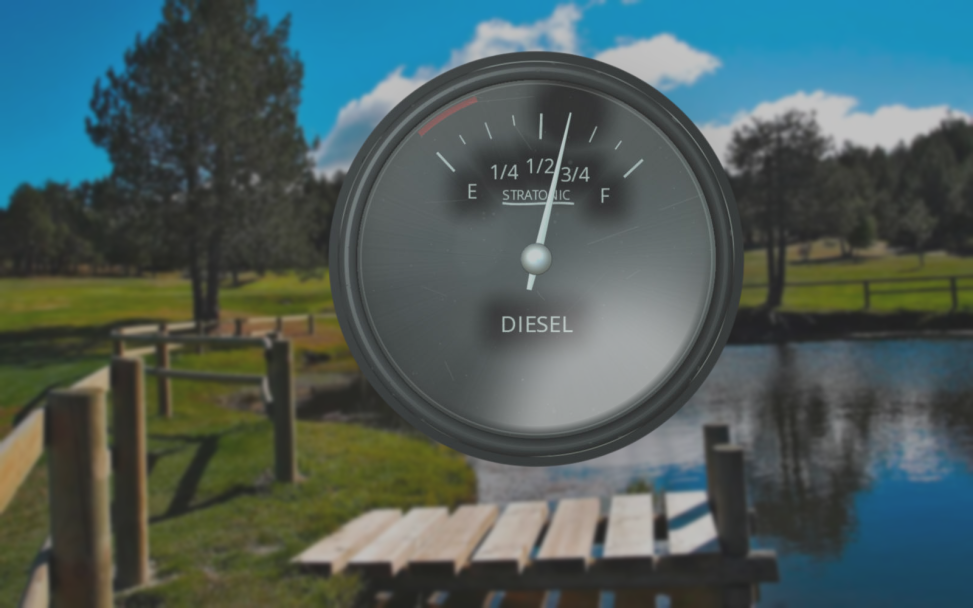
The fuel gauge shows 0.625
